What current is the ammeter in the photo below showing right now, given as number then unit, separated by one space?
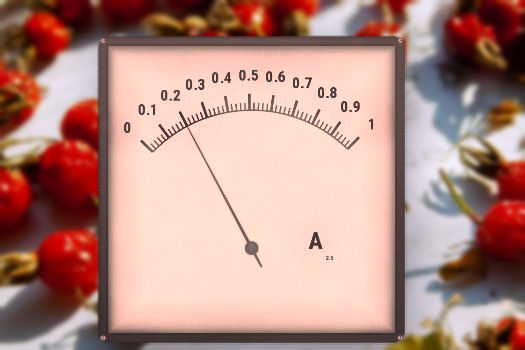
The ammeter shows 0.2 A
